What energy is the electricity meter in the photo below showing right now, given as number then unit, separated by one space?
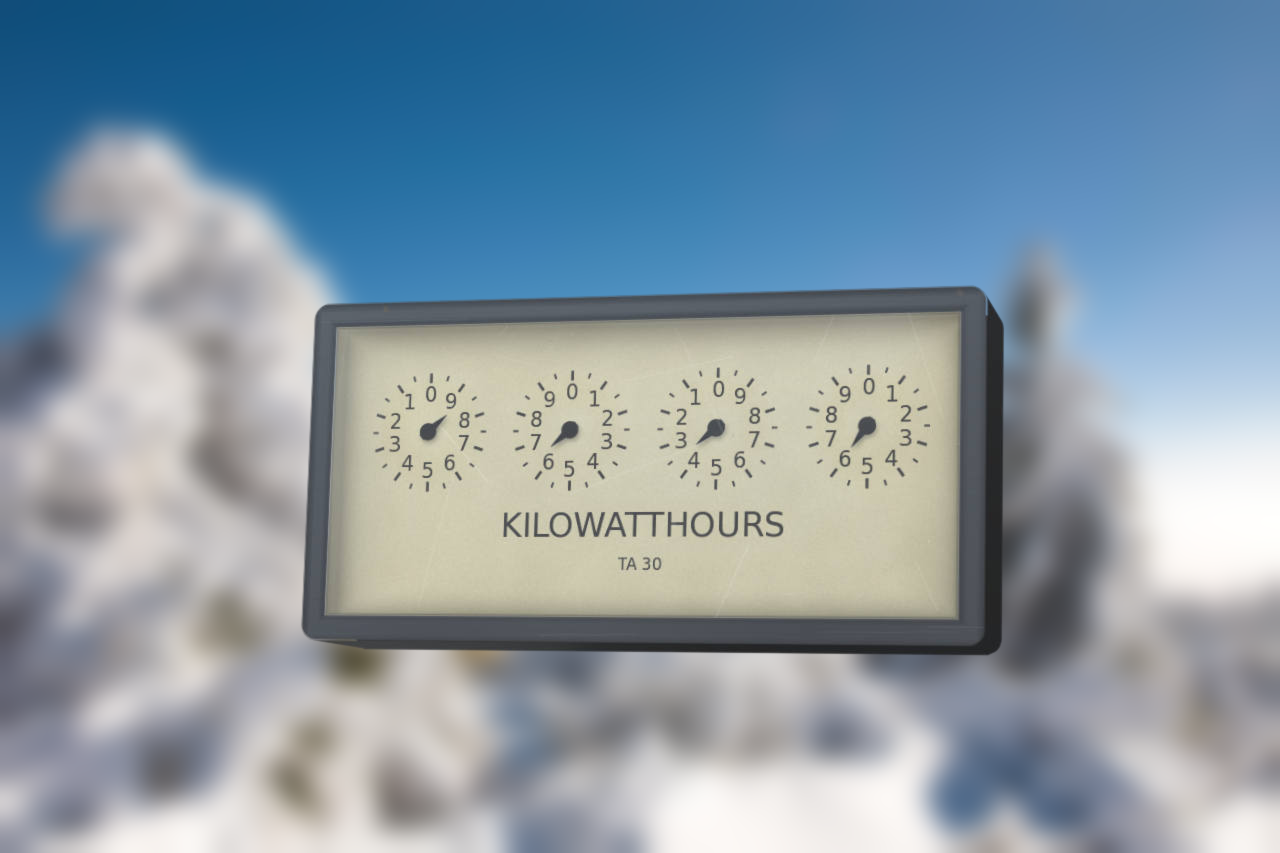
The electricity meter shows 8636 kWh
